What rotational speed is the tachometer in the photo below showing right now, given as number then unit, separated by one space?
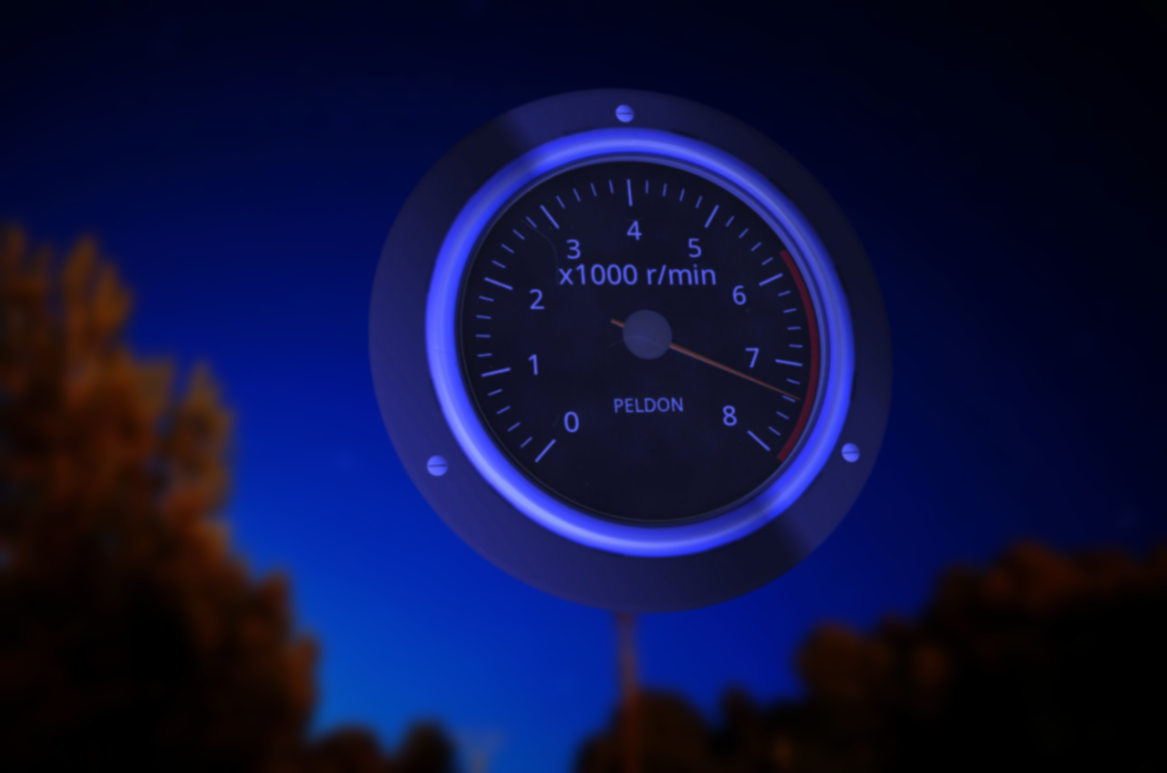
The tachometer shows 7400 rpm
